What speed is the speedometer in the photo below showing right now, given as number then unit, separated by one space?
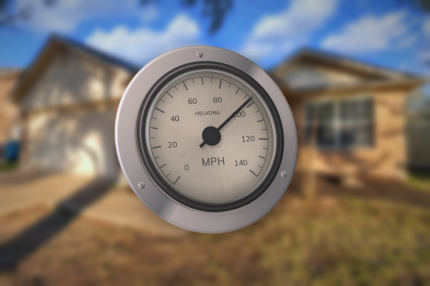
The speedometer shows 97.5 mph
